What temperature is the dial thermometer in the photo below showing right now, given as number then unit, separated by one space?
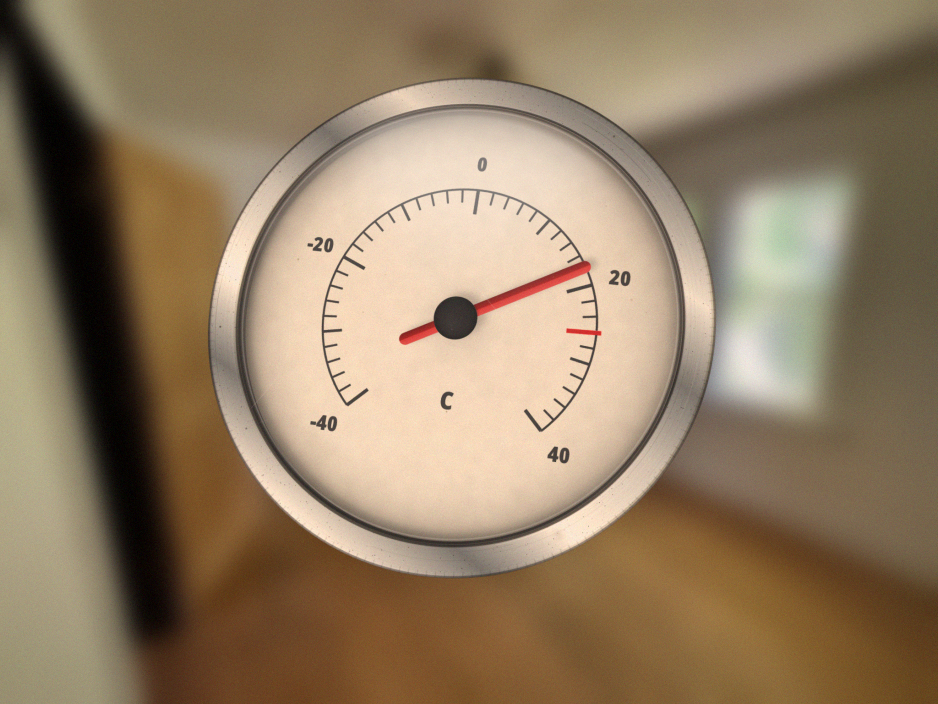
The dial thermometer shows 18 °C
